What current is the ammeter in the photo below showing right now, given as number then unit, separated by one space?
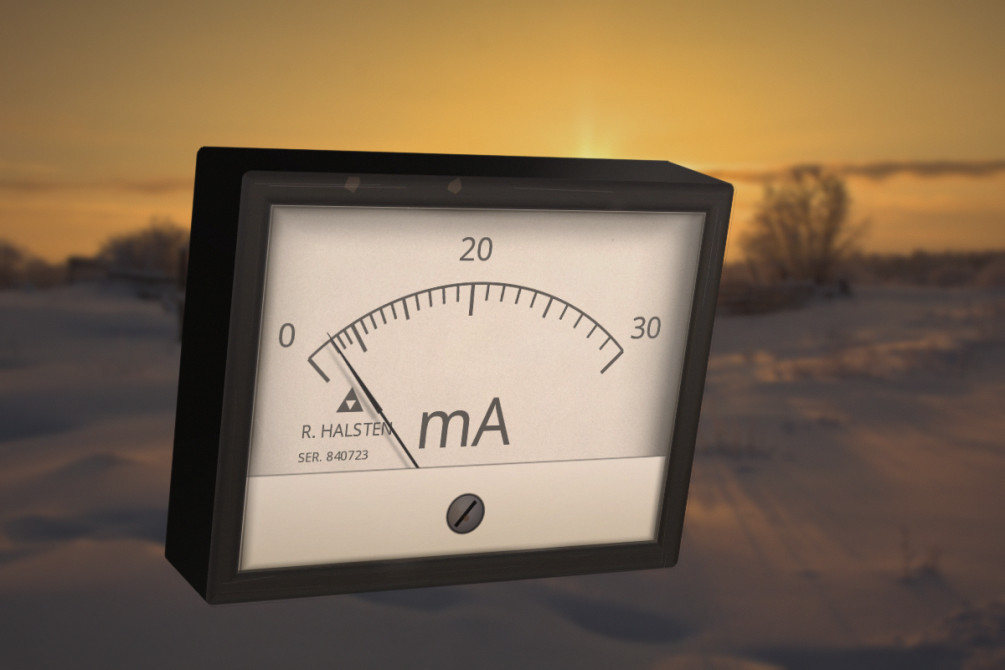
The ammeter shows 7 mA
